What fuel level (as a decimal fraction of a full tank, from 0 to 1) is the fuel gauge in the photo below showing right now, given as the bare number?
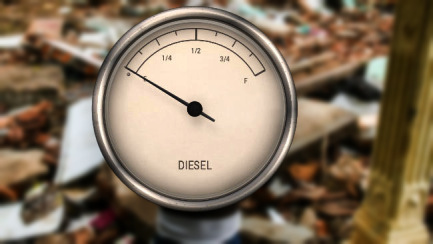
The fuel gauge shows 0
